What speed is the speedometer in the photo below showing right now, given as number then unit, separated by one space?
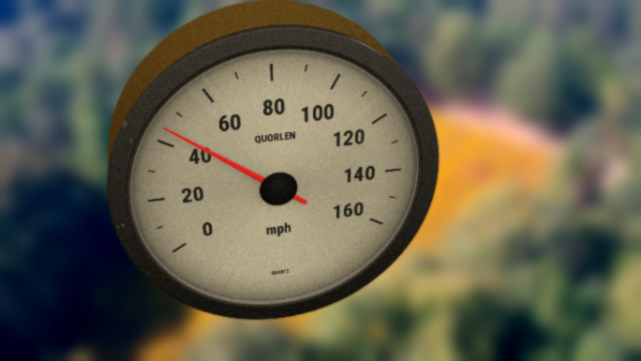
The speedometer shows 45 mph
